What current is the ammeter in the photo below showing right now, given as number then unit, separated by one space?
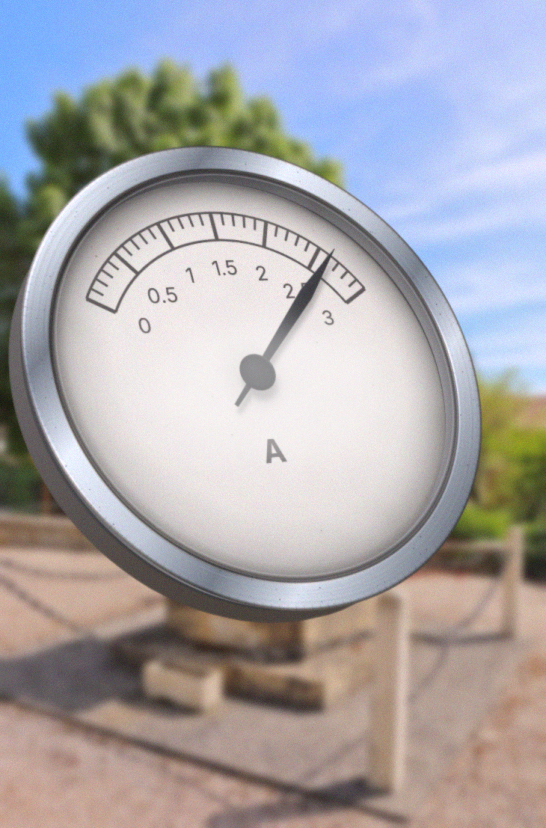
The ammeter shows 2.6 A
